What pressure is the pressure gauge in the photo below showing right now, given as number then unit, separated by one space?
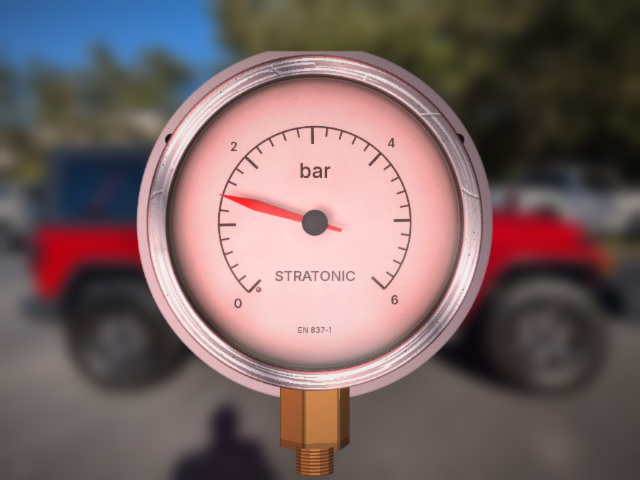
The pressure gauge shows 1.4 bar
